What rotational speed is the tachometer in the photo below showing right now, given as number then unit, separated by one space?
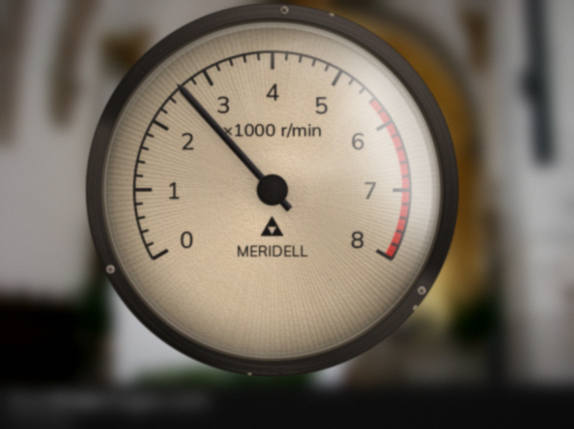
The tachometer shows 2600 rpm
